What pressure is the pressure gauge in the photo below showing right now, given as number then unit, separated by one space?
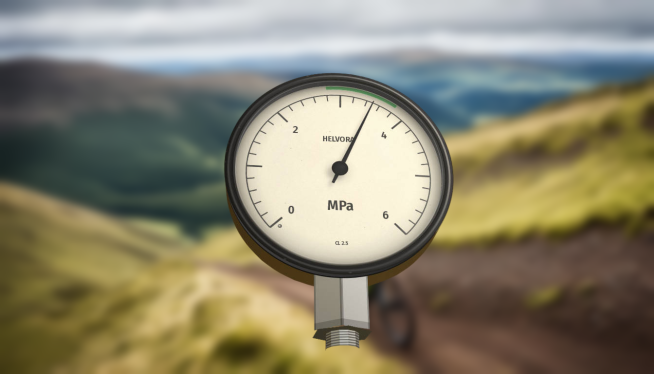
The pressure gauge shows 3.5 MPa
